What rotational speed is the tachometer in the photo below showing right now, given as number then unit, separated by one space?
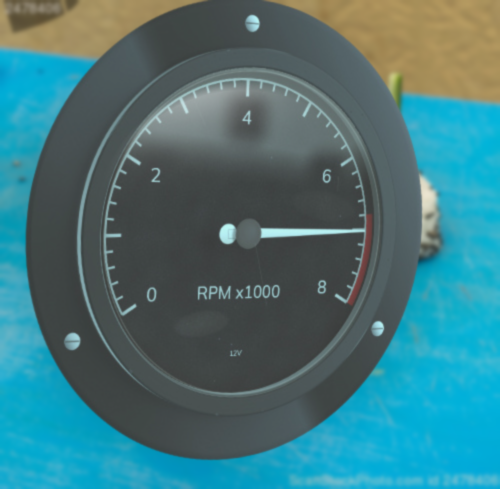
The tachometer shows 7000 rpm
